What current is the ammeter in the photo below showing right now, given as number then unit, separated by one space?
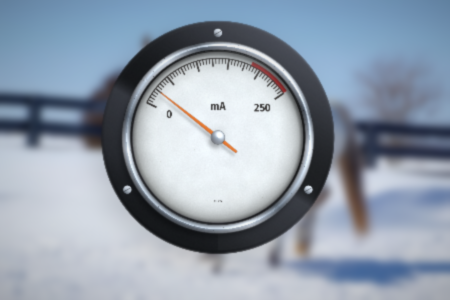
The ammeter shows 25 mA
